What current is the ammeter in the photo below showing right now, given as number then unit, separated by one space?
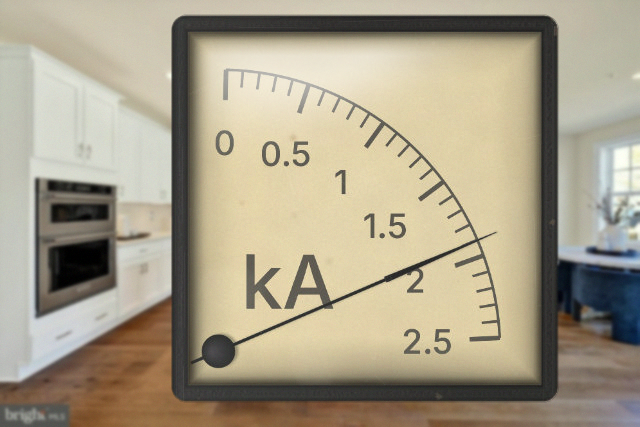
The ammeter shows 1.9 kA
